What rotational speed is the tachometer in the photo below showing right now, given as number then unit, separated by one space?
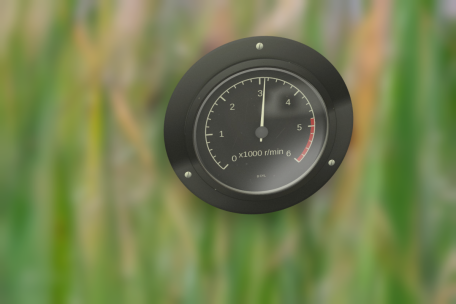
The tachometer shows 3100 rpm
